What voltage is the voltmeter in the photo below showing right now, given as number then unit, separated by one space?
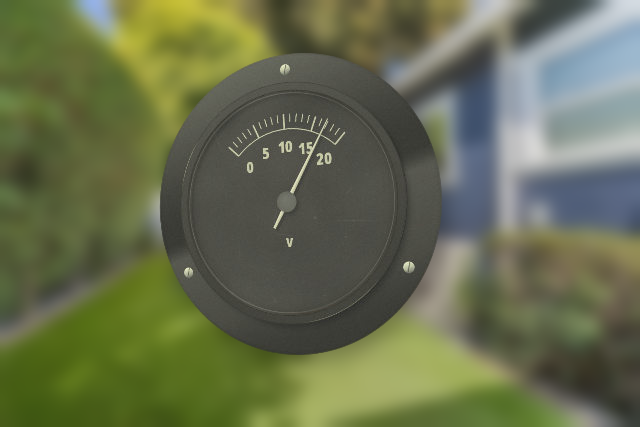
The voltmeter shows 17 V
